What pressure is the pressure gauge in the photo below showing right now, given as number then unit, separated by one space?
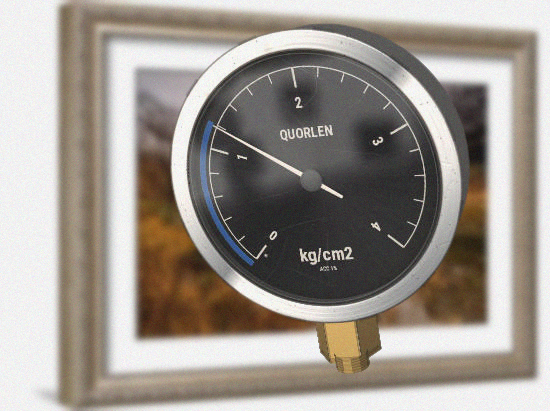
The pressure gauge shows 1.2 kg/cm²
